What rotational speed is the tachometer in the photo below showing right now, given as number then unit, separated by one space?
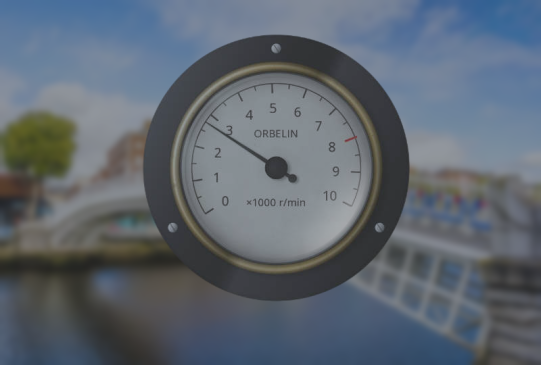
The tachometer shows 2750 rpm
